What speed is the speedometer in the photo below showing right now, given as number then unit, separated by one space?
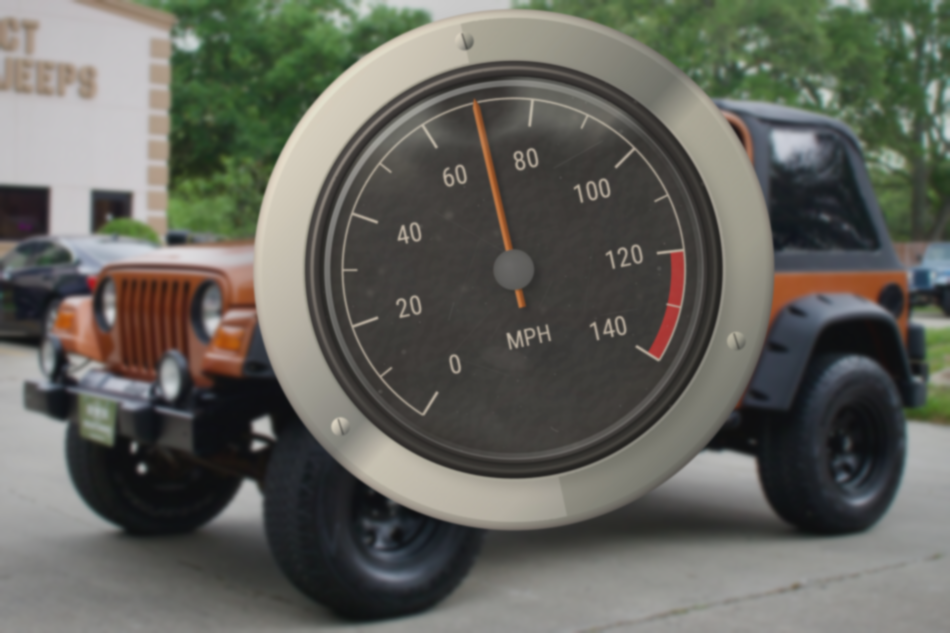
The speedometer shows 70 mph
